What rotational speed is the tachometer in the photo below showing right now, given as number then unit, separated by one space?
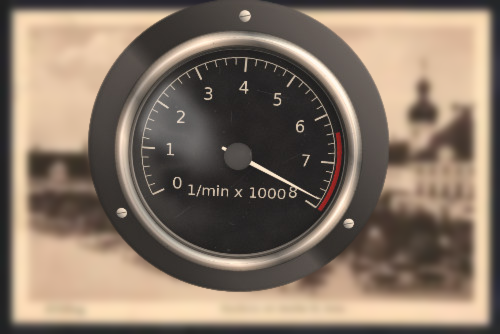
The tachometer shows 7800 rpm
